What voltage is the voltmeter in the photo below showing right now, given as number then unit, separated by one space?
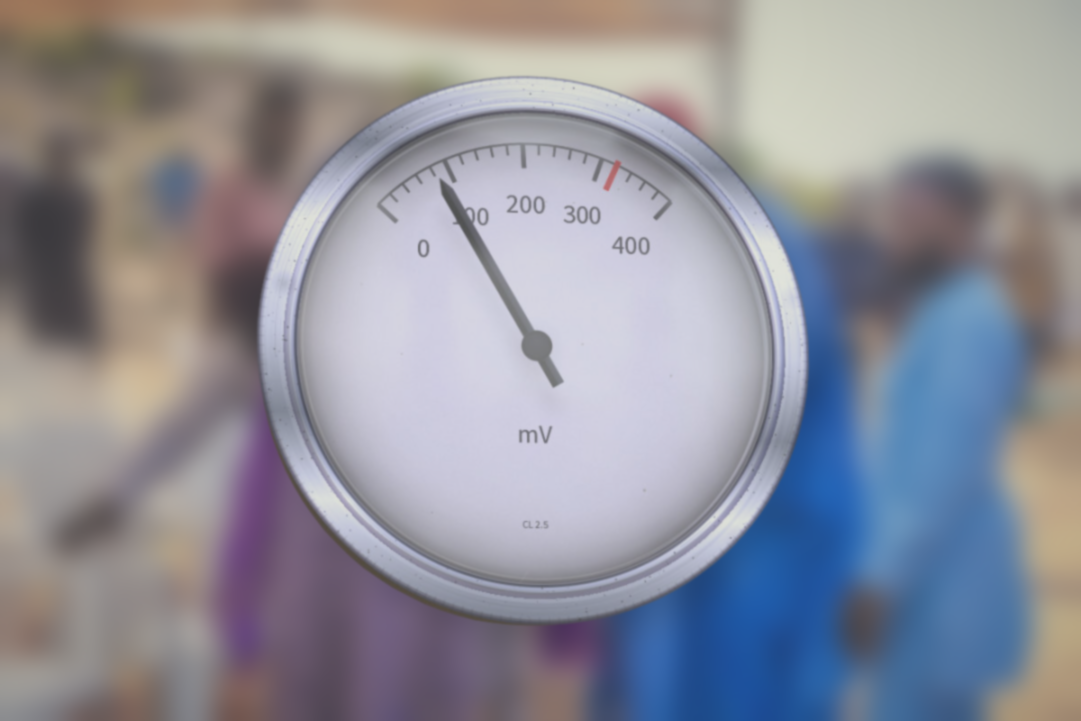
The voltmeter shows 80 mV
